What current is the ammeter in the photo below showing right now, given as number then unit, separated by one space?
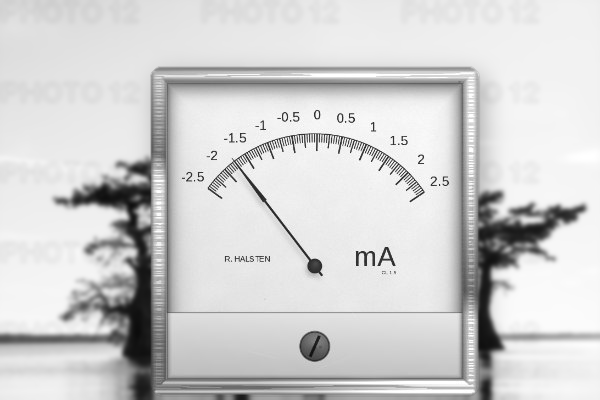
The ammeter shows -1.75 mA
